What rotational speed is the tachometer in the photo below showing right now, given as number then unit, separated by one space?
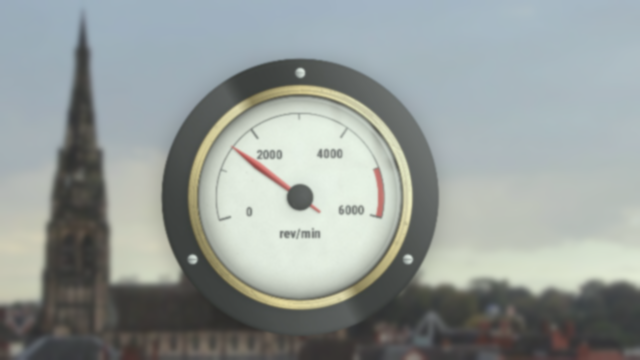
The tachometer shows 1500 rpm
